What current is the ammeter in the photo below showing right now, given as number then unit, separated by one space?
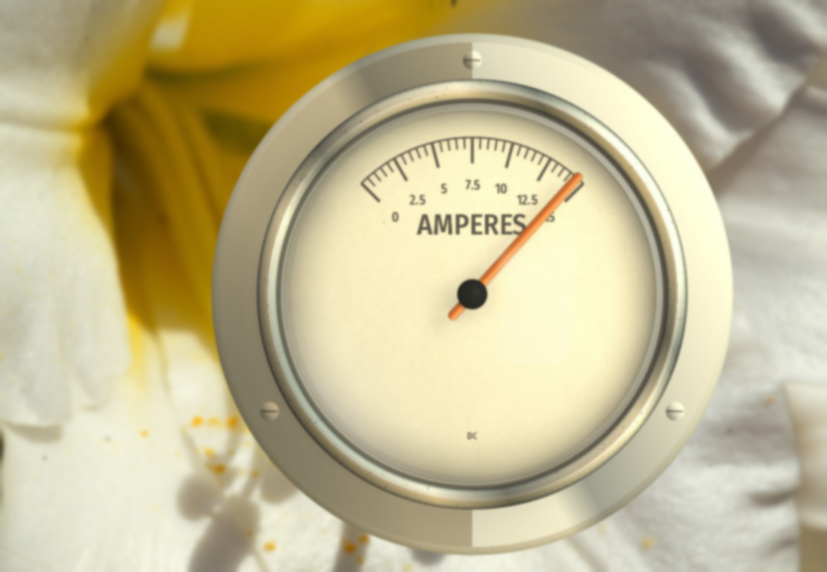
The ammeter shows 14.5 A
